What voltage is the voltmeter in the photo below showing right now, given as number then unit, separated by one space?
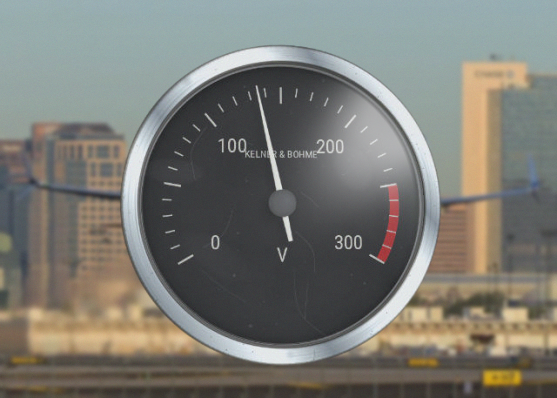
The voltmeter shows 135 V
